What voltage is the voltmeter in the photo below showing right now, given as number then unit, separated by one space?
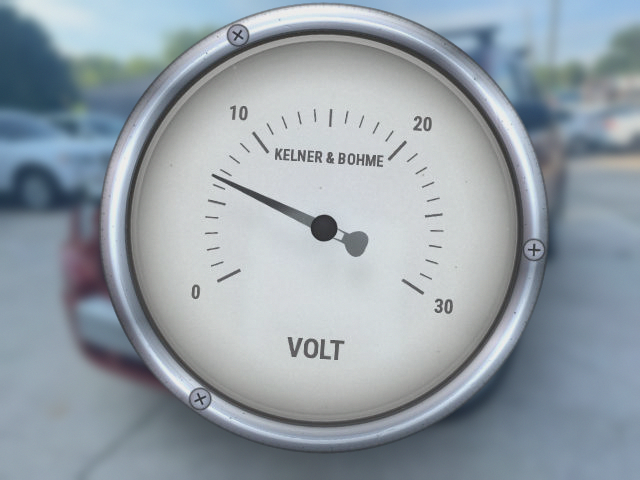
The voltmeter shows 6.5 V
